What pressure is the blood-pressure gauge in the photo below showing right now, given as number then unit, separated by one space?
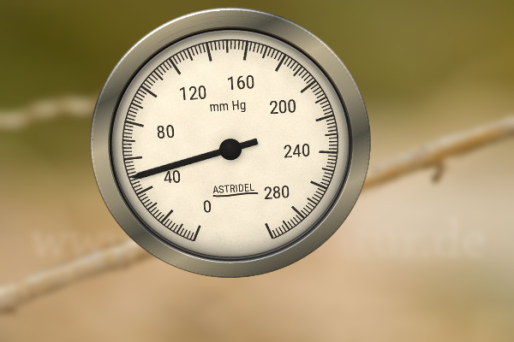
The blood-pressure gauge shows 50 mmHg
